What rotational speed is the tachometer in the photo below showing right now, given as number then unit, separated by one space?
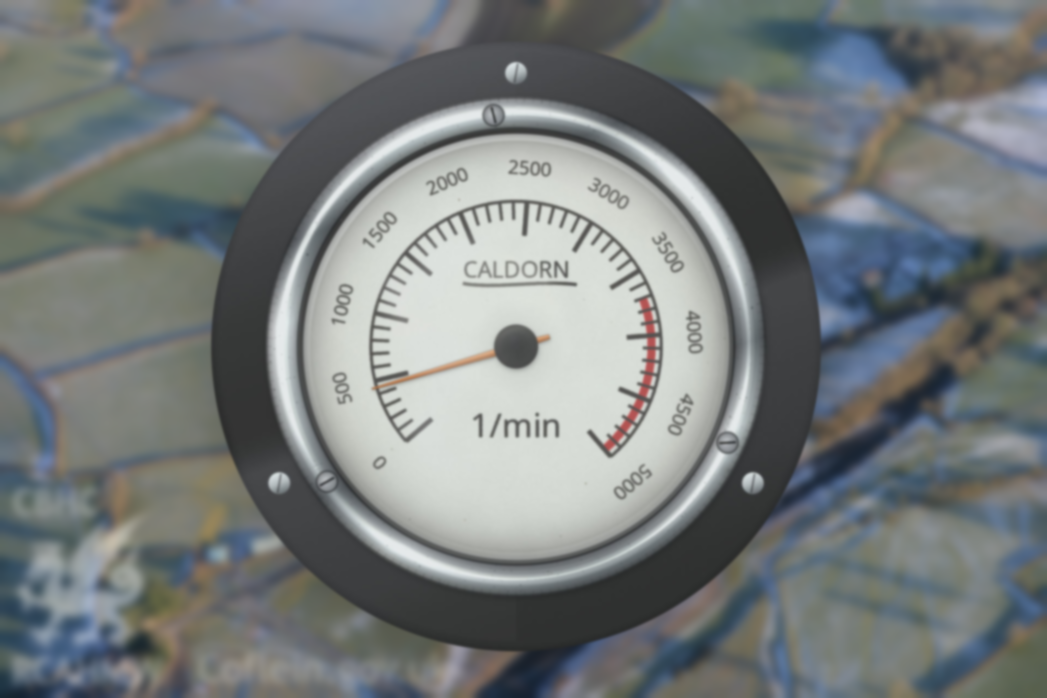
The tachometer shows 450 rpm
